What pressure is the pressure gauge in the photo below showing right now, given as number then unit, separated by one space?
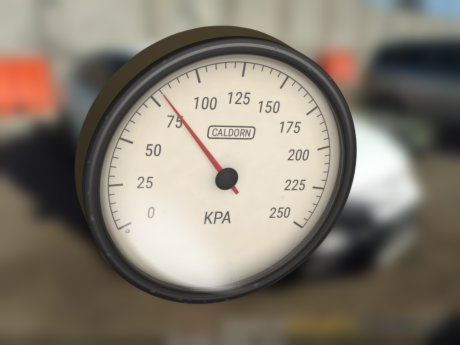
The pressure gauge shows 80 kPa
